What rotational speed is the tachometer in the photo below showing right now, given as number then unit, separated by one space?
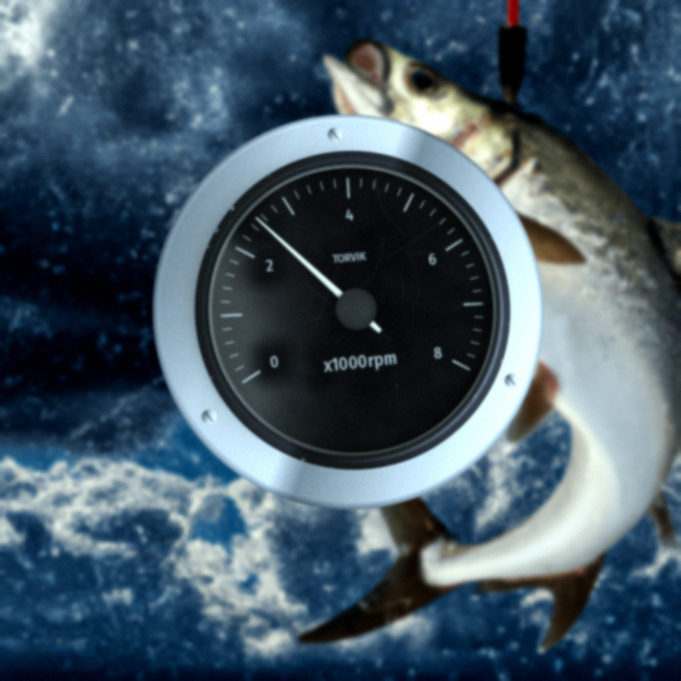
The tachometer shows 2500 rpm
